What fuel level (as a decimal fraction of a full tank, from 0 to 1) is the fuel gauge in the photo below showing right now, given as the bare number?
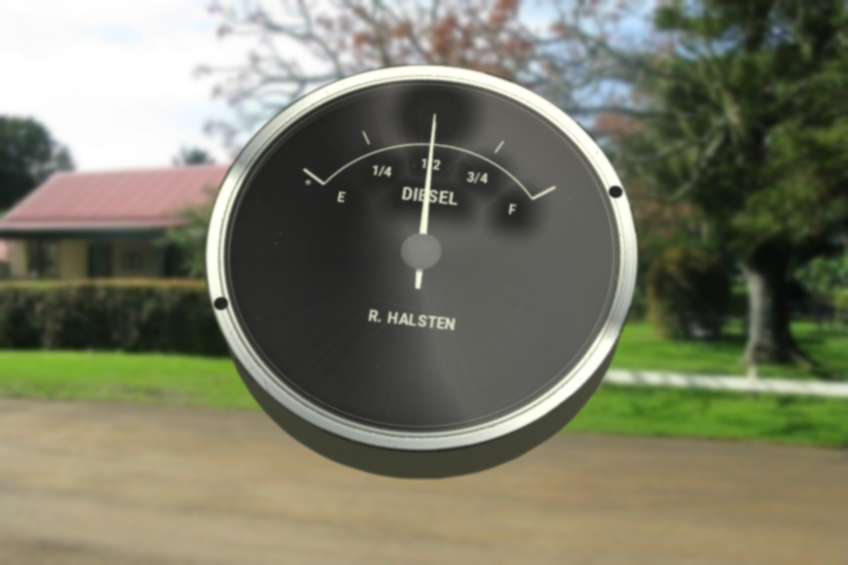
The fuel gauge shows 0.5
